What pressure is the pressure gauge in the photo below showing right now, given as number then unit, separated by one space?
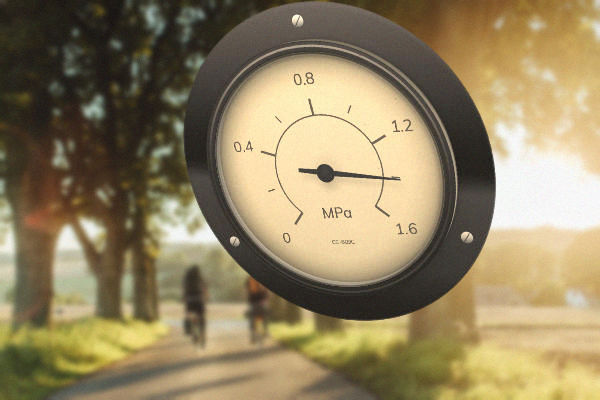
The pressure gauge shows 1.4 MPa
